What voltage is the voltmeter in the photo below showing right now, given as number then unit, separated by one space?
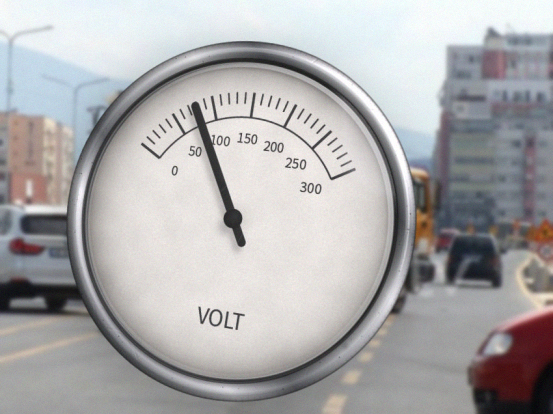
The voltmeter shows 80 V
